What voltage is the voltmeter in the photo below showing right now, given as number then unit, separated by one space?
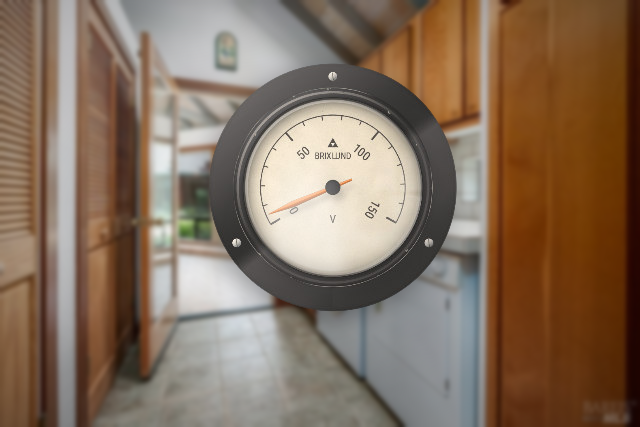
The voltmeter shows 5 V
